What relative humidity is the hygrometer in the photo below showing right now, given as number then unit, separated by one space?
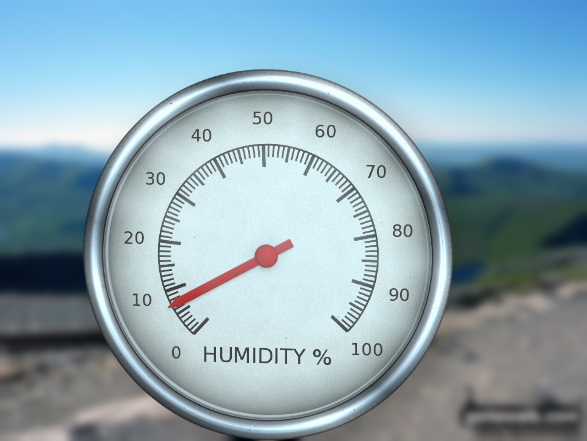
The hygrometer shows 7 %
